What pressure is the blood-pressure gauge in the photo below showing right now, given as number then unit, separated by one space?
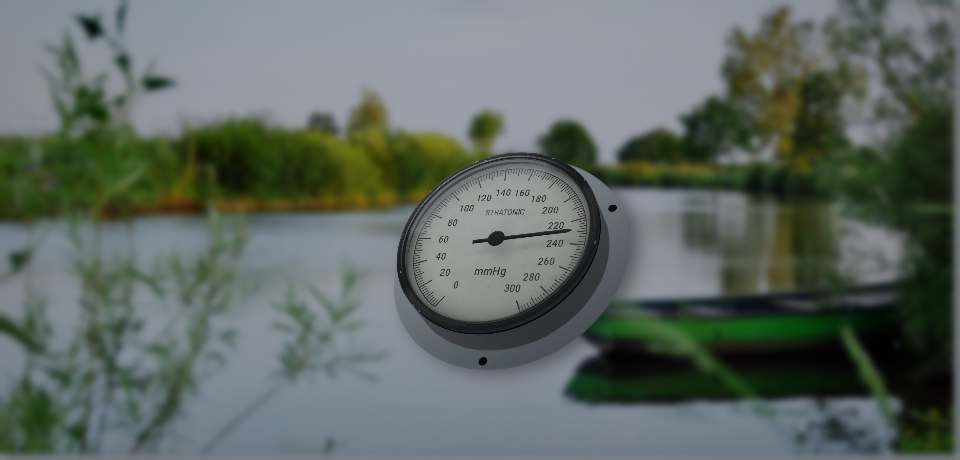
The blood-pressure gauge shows 230 mmHg
